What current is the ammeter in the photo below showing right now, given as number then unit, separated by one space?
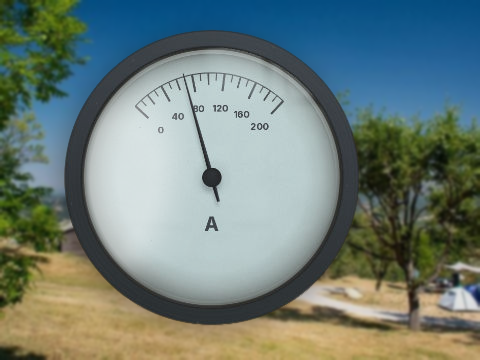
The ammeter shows 70 A
